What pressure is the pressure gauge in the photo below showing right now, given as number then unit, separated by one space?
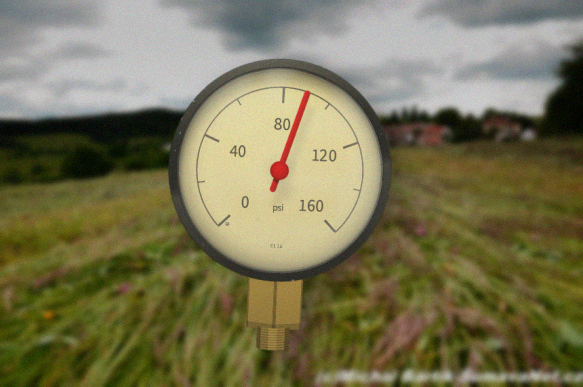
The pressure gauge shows 90 psi
